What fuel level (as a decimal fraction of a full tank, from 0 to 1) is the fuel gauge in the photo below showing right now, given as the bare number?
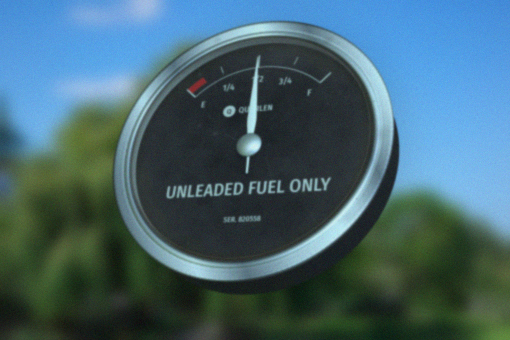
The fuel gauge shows 0.5
